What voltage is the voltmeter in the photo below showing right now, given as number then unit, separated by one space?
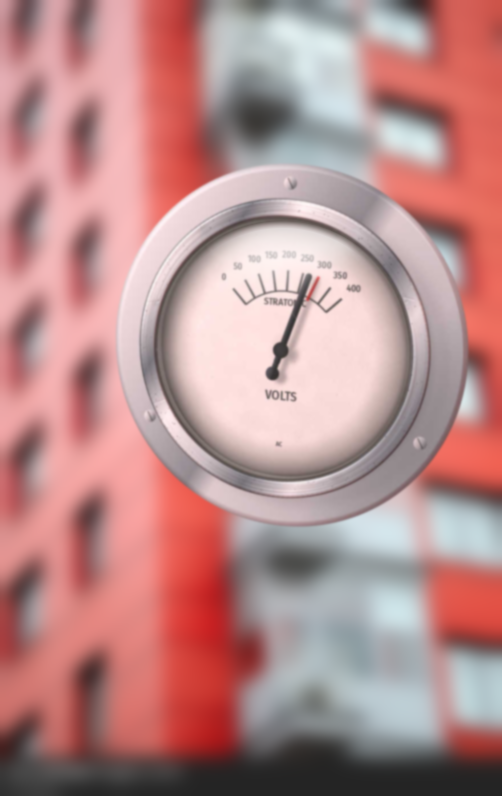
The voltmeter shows 275 V
